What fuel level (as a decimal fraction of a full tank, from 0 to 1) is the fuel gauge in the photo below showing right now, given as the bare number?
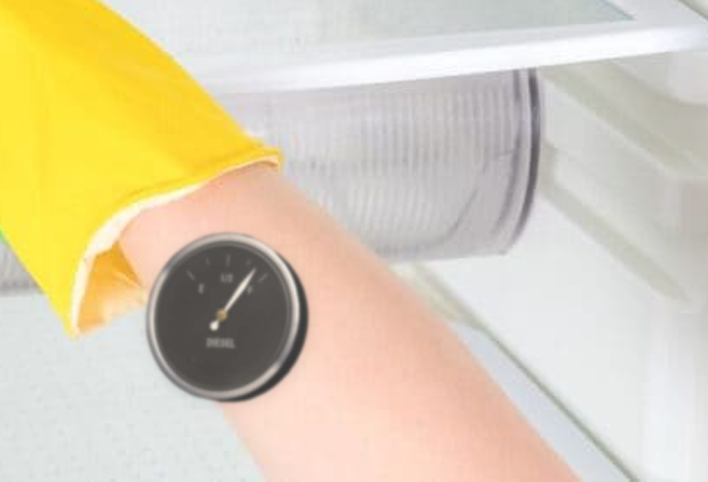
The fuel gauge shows 0.875
